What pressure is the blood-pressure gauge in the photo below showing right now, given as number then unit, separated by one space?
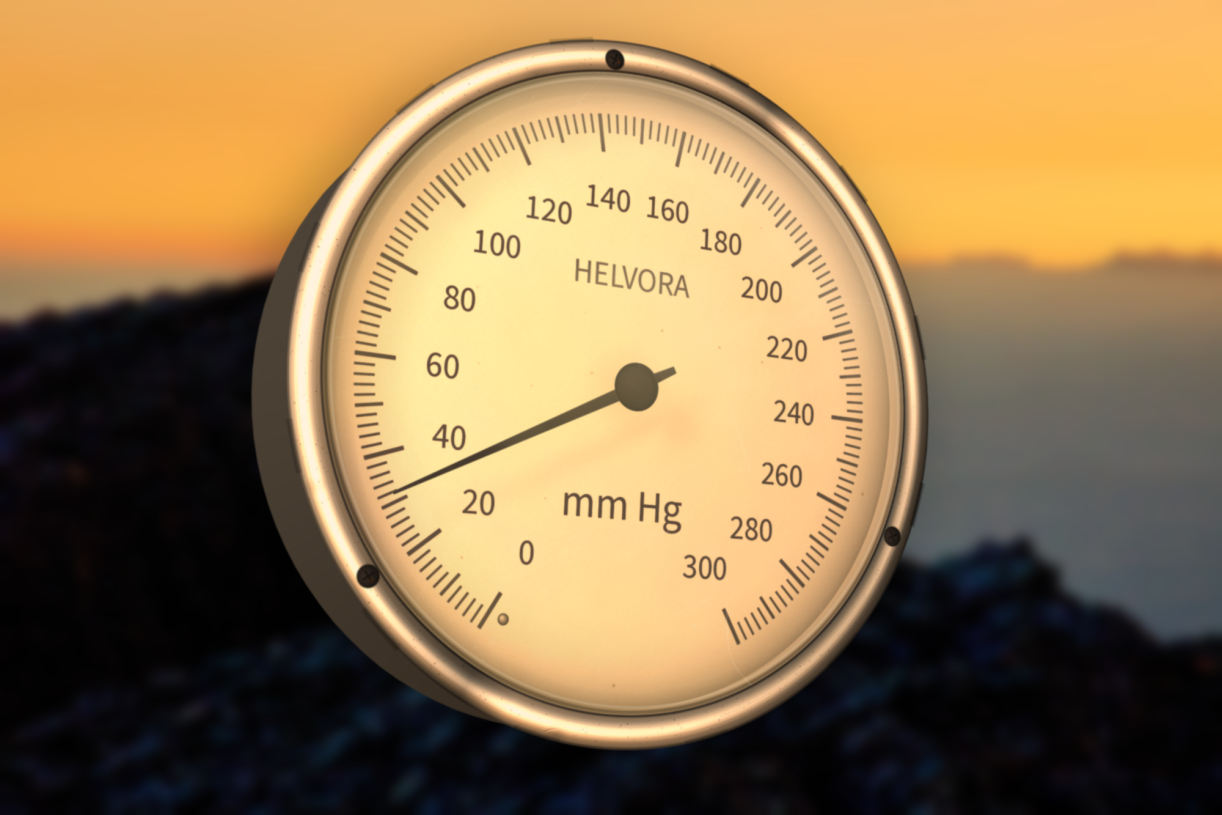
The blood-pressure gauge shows 32 mmHg
